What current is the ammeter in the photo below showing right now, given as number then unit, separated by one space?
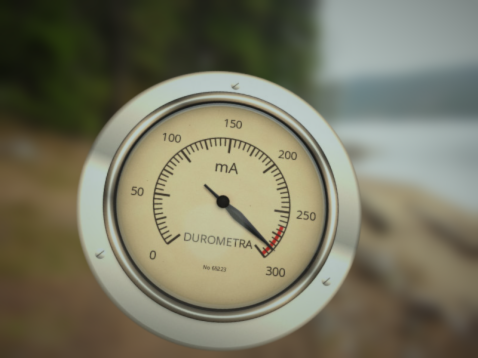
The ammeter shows 290 mA
